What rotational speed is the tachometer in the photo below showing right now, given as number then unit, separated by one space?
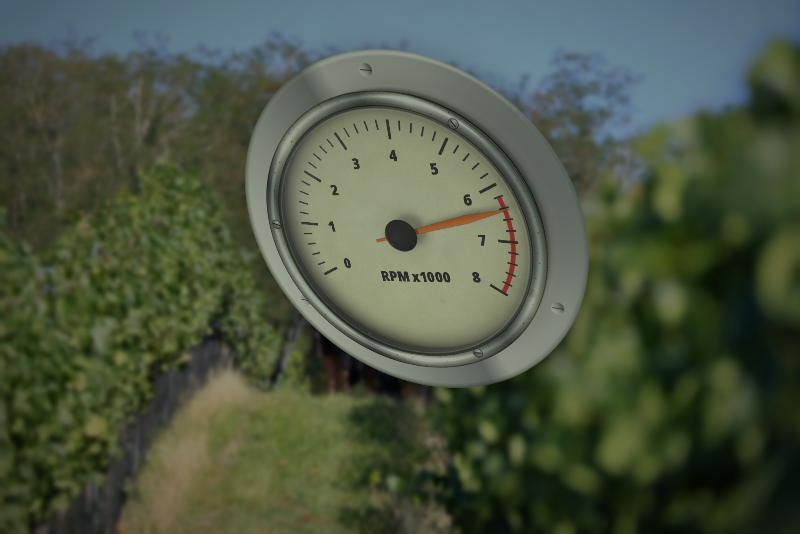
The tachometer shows 6400 rpm
